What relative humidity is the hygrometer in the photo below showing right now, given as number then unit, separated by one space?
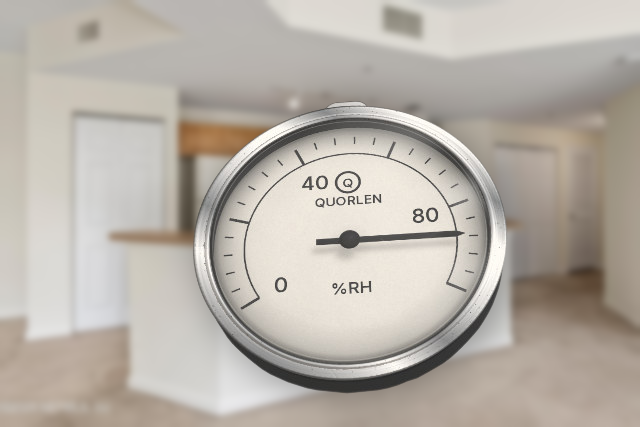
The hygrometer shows 88 %
